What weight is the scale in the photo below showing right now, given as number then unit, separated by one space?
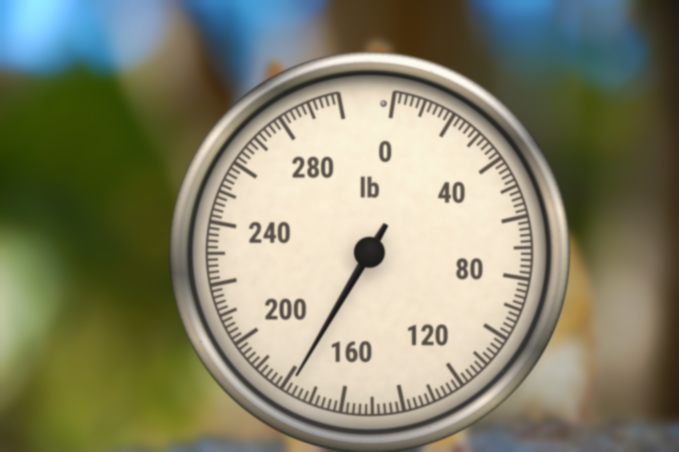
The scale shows 178 lb
